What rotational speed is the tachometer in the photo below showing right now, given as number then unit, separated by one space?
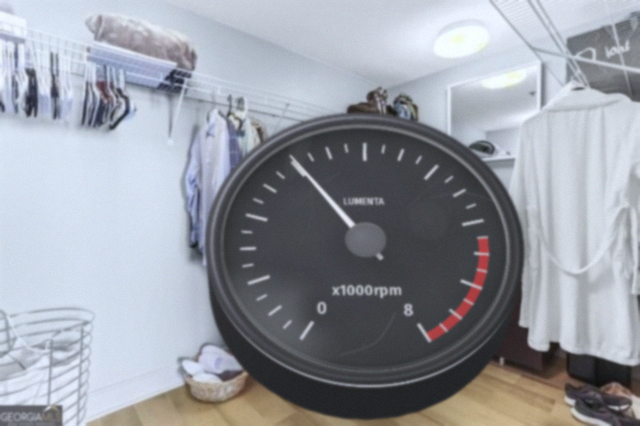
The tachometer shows 3000 rpm
